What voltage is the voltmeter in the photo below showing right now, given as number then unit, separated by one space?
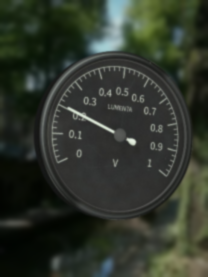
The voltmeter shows 0.2 V
